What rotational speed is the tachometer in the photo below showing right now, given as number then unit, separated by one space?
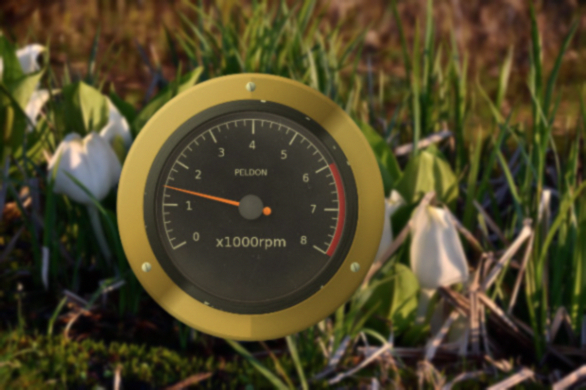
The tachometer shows 1400 rpm
